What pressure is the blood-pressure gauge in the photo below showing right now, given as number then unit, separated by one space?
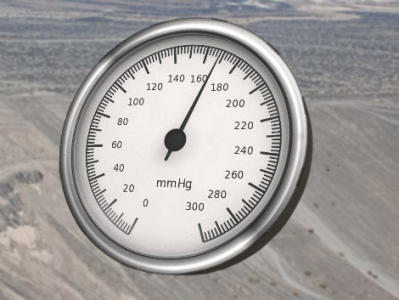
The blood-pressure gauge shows 170 mmHg
